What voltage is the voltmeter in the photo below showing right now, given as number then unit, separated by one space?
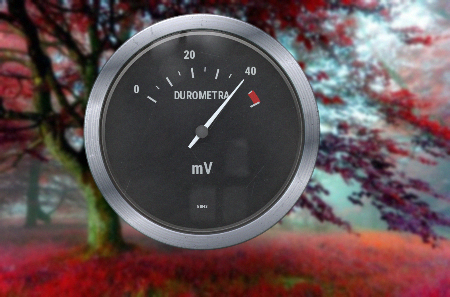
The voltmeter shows 40 mV
